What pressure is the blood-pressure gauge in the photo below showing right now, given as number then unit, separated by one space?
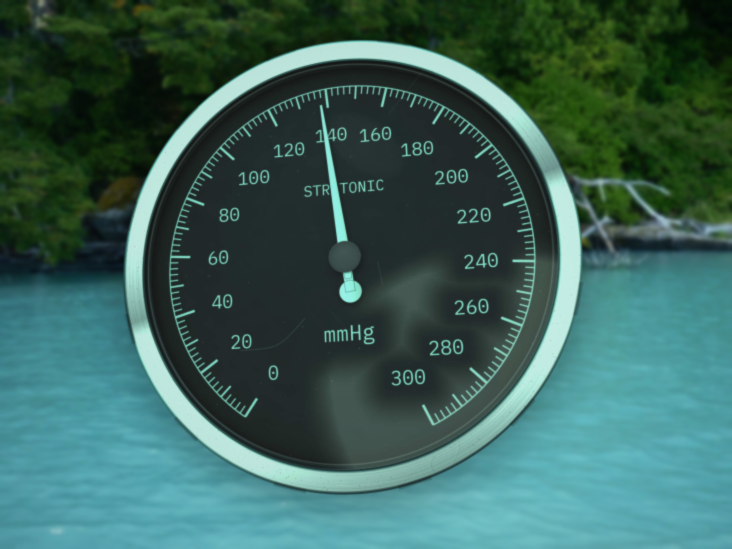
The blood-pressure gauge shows 138 mmHg
